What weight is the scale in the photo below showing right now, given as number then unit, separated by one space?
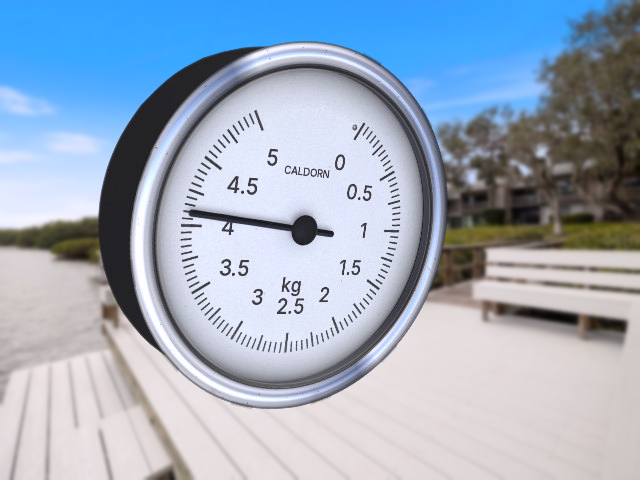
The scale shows 4.1 kg
